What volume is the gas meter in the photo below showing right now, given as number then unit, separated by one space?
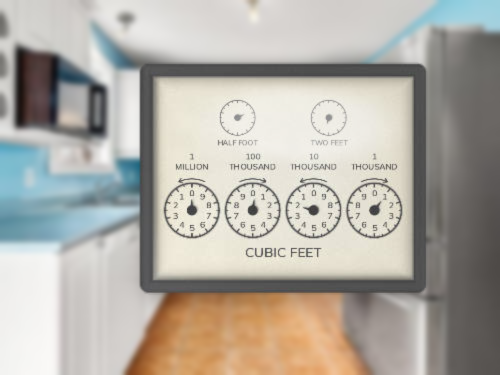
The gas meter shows 2100 ft³
